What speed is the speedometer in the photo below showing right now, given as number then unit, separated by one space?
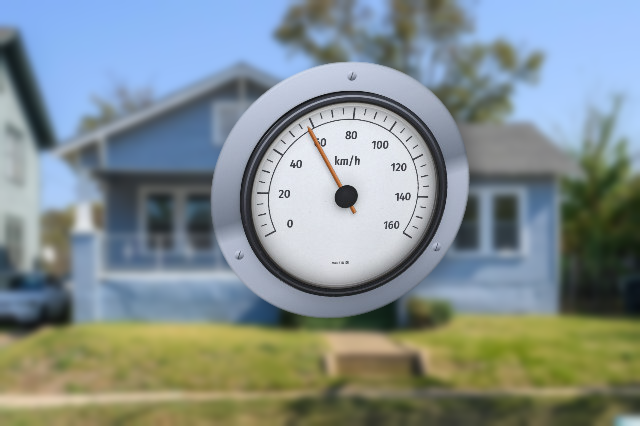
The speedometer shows 57.5 km/h
